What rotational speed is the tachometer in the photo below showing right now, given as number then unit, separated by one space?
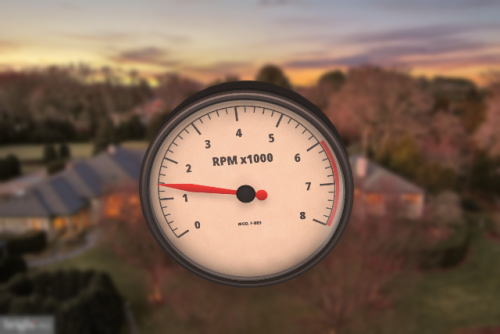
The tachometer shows 1400 rpm
